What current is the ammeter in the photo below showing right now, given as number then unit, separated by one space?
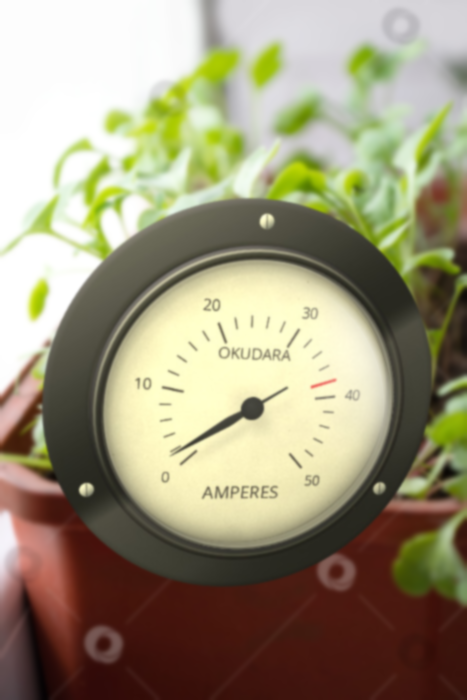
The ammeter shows 2 A
